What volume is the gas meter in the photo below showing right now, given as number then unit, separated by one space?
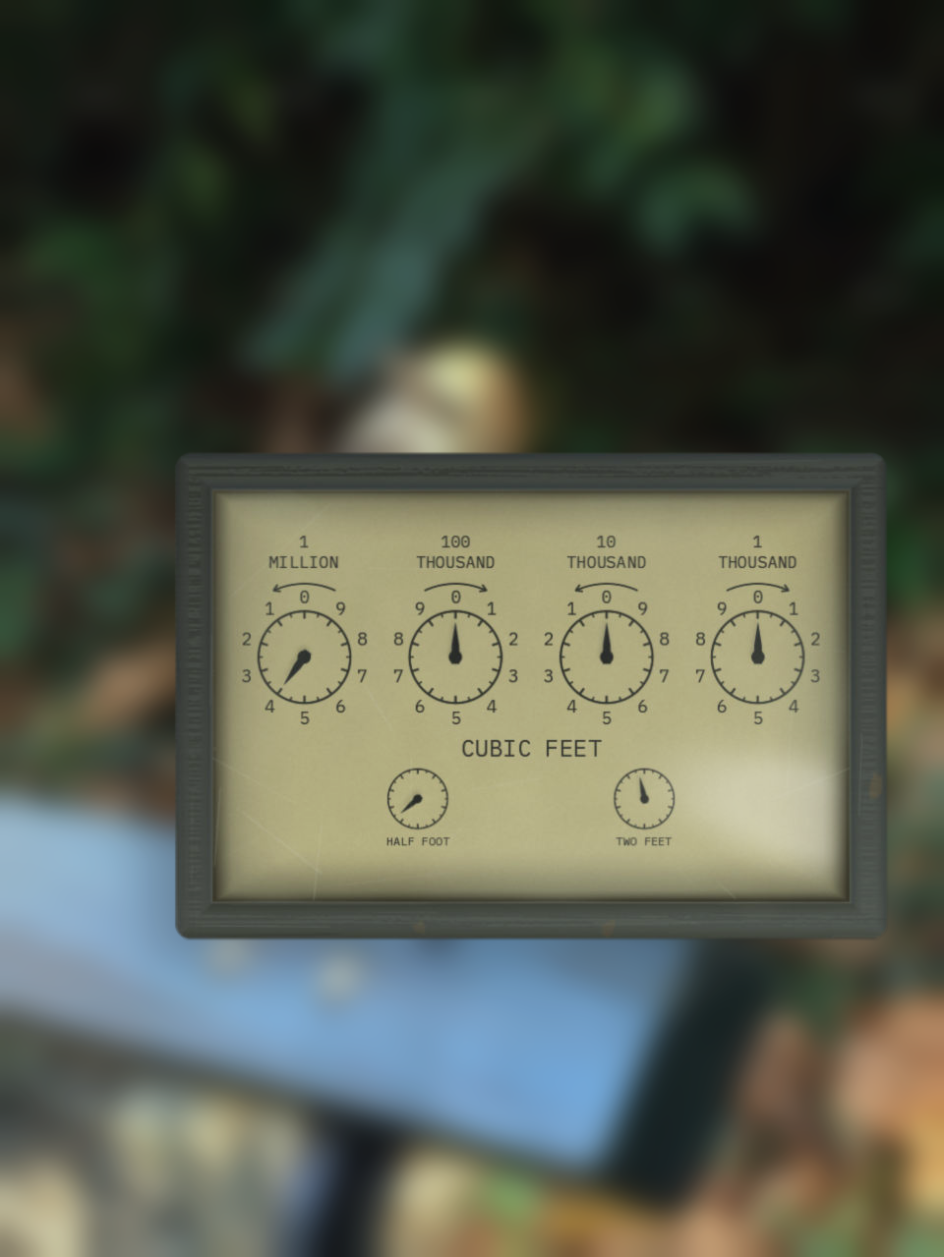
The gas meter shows 400000 ft³
